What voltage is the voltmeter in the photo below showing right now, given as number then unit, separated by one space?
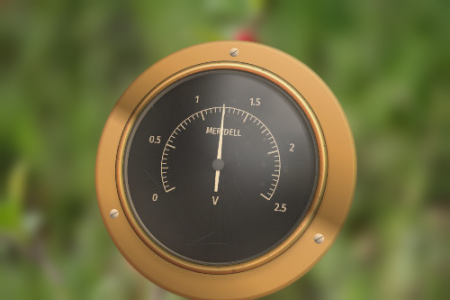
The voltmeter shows 1.25 V
